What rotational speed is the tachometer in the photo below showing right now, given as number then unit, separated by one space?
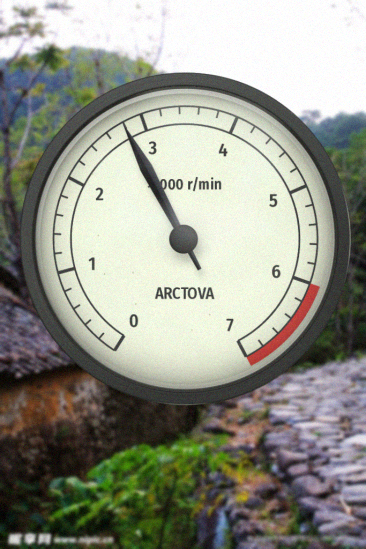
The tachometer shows 2800 rpm
